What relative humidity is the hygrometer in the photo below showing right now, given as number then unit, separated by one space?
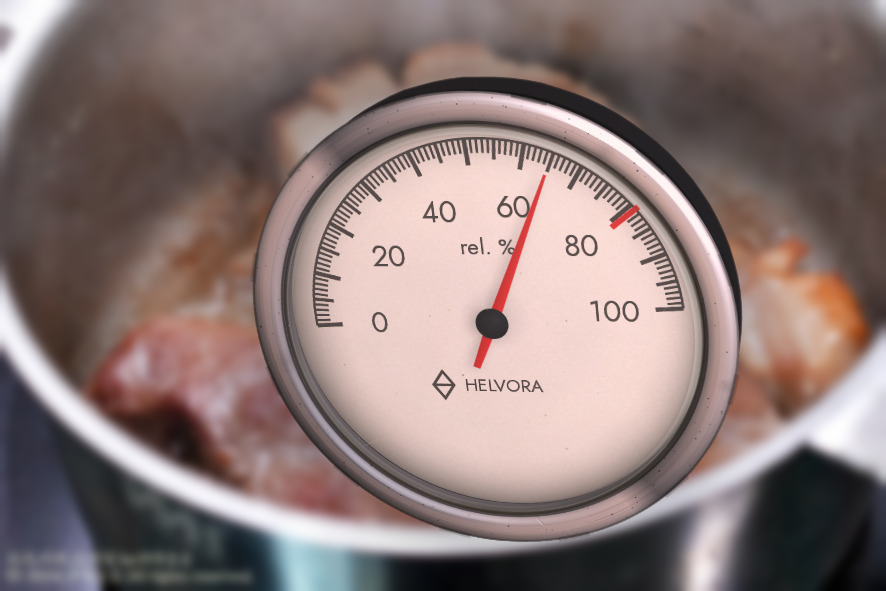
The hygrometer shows 65 %
